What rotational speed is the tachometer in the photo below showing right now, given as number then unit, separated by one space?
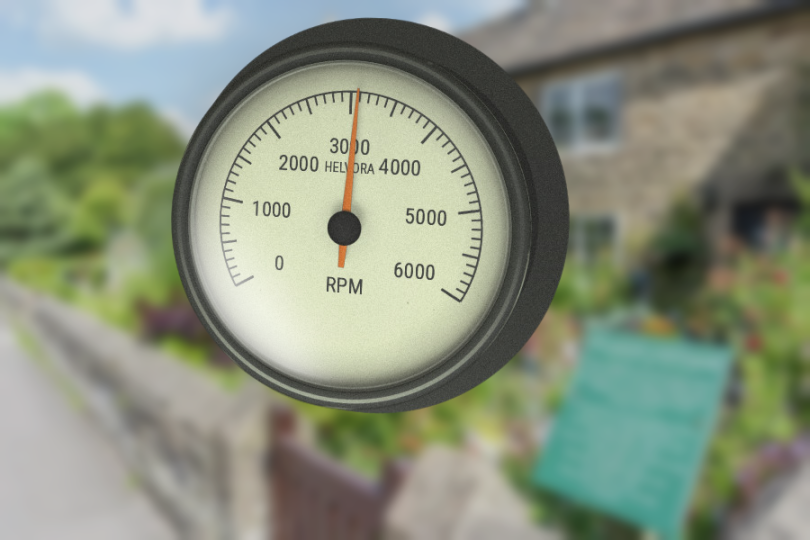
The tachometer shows 3100 rpm
